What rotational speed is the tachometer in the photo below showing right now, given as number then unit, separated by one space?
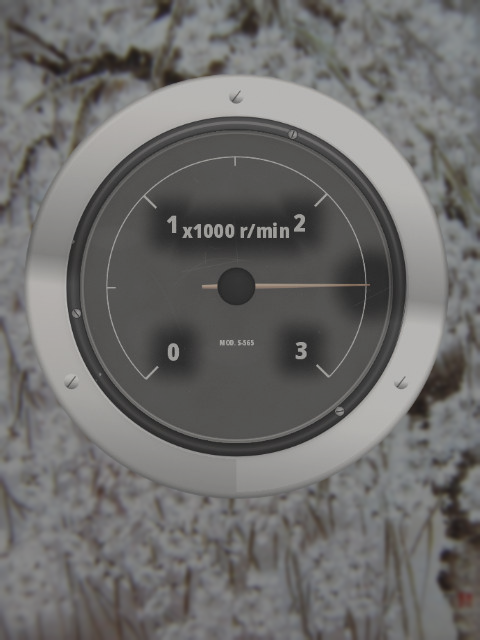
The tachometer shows 2500 rpm
